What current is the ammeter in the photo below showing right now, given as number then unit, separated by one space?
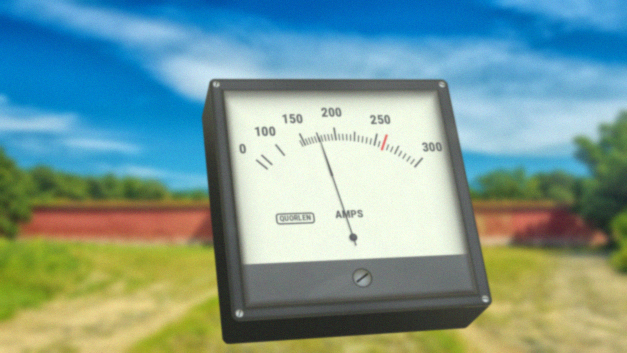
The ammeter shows 175 A
